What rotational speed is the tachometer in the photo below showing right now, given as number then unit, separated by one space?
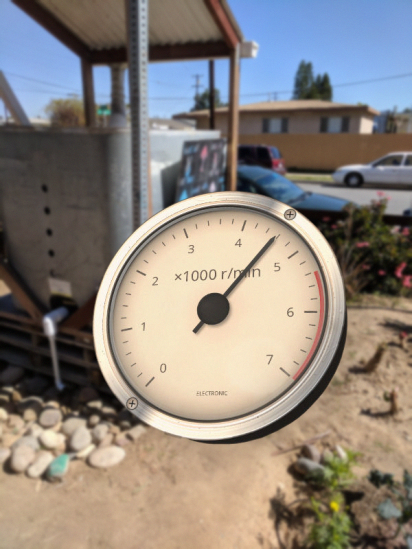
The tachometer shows 4600 rpm
